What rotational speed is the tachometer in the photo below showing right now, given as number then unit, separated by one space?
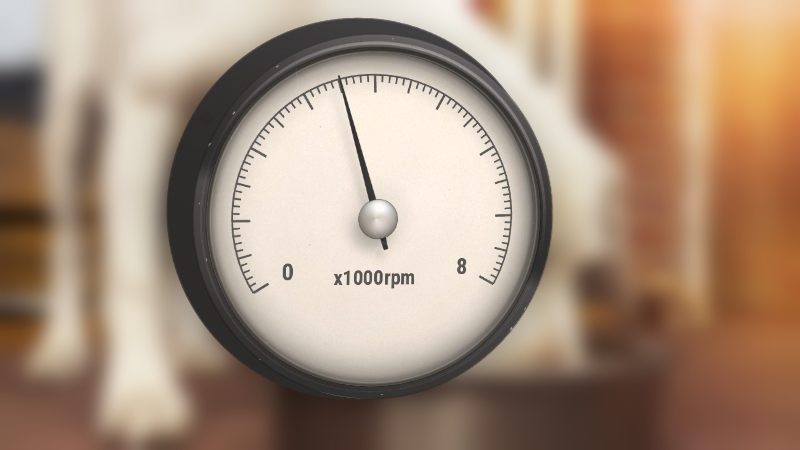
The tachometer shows 3500 rpm
